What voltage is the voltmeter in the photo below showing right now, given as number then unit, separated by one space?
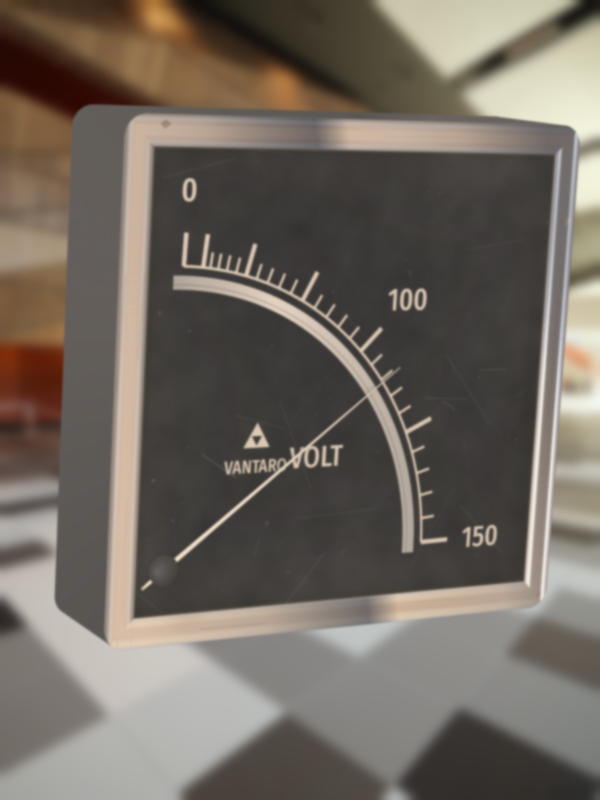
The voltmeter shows 110 V
